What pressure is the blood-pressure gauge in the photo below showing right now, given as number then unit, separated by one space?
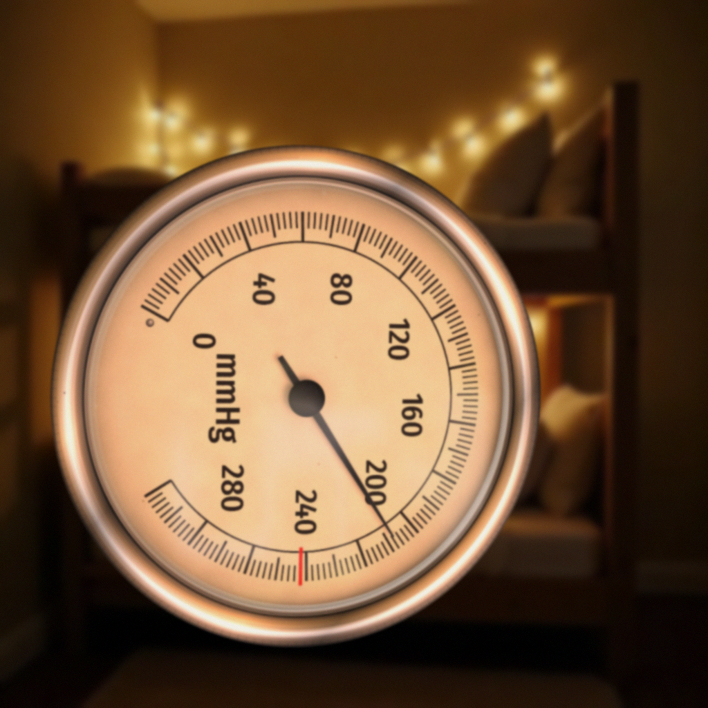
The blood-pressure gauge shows 208 mmHg
